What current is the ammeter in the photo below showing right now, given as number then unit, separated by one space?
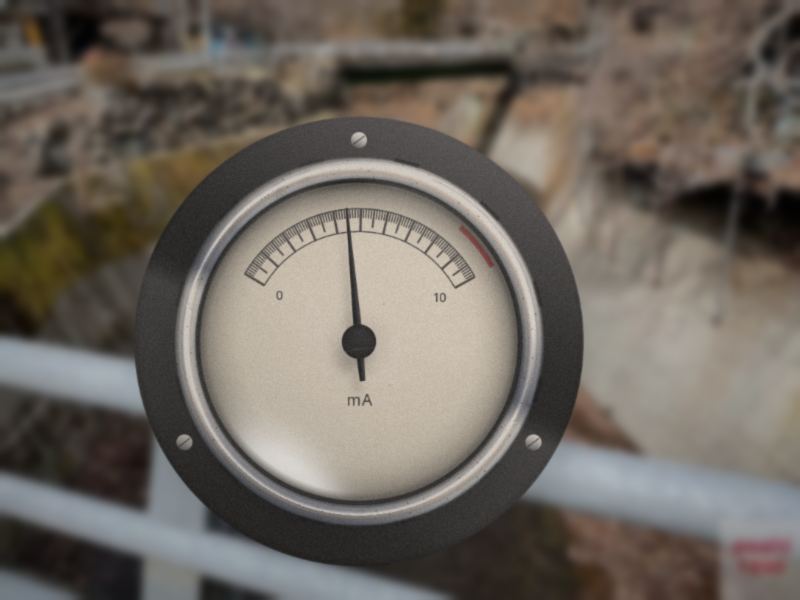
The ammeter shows 4.5 mA
